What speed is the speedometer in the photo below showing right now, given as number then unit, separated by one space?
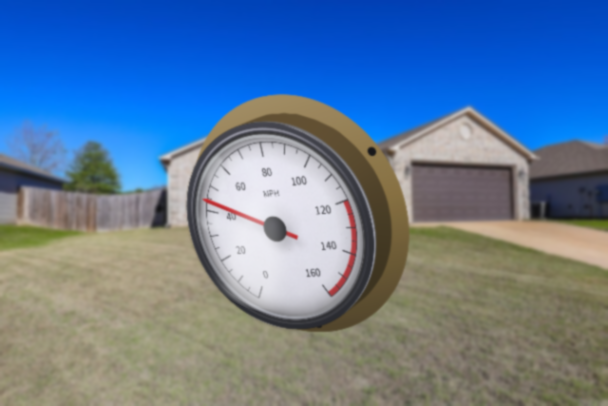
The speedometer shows 45 mph
